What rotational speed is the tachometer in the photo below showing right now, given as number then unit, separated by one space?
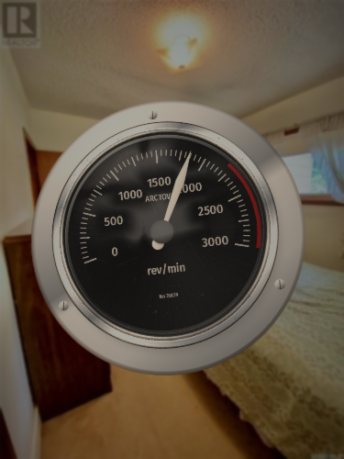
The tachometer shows 1850 rpm
